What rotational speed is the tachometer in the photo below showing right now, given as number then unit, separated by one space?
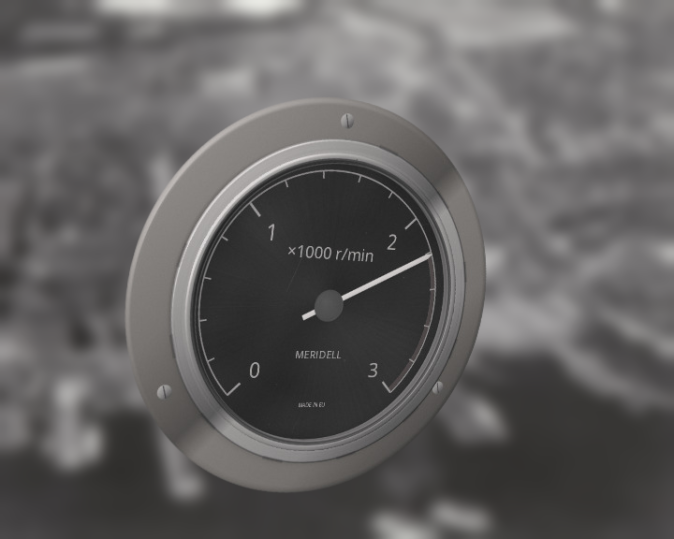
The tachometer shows 2200 rpm
